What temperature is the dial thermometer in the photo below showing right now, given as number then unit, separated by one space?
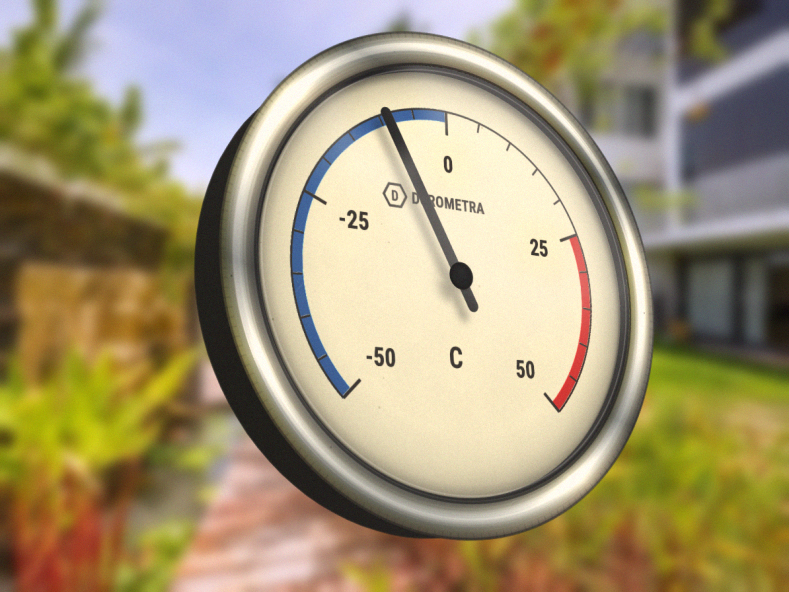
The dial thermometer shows -10 °C
